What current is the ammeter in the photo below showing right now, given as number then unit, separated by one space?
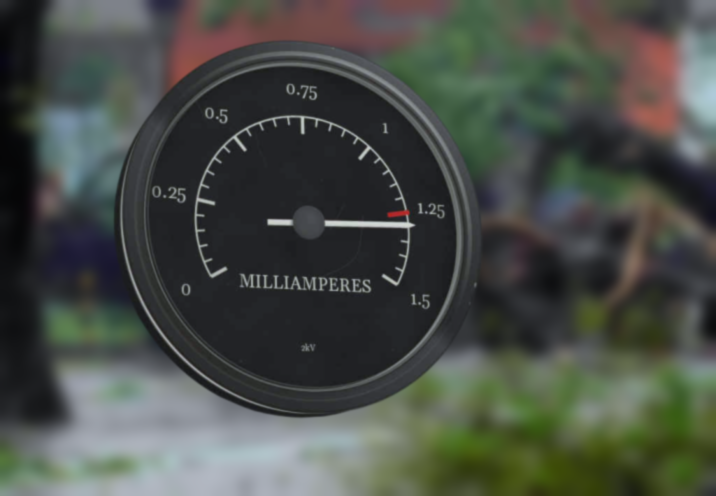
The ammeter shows 1.3 mA
